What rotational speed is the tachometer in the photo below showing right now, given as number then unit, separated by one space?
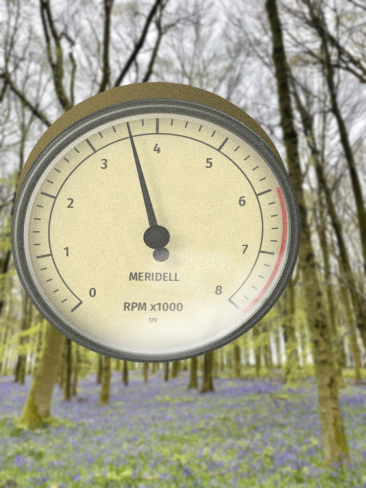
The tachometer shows 3600 rpm
